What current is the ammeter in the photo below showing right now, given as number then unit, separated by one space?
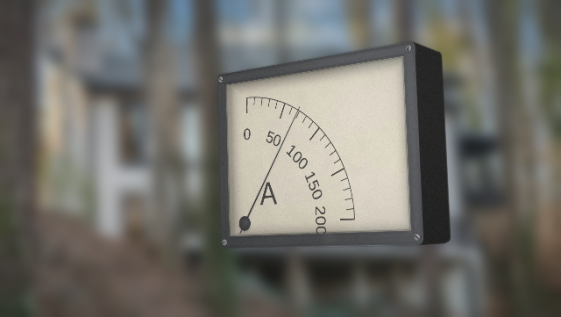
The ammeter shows 70 A
